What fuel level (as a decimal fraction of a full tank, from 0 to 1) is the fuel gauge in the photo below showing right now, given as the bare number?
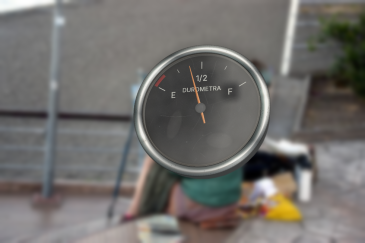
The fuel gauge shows 0.375
